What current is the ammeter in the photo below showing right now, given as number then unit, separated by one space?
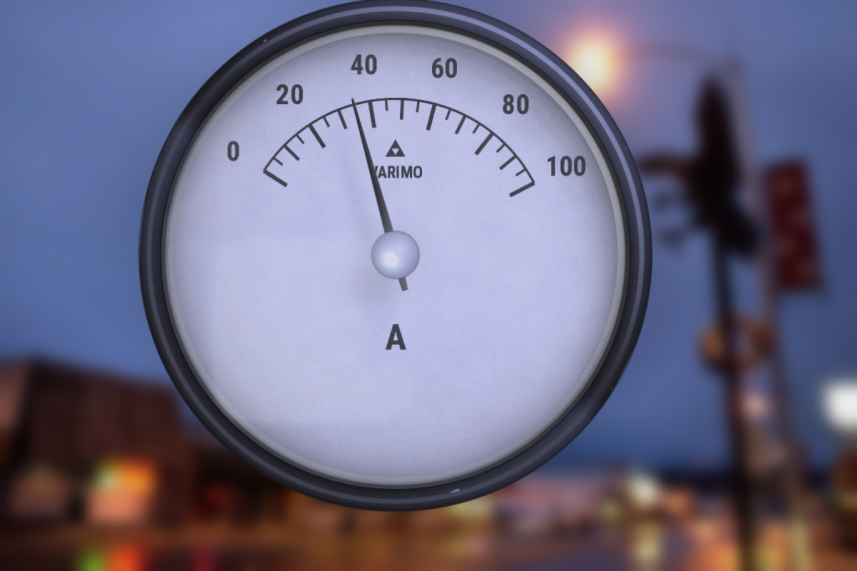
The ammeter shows 35 A
